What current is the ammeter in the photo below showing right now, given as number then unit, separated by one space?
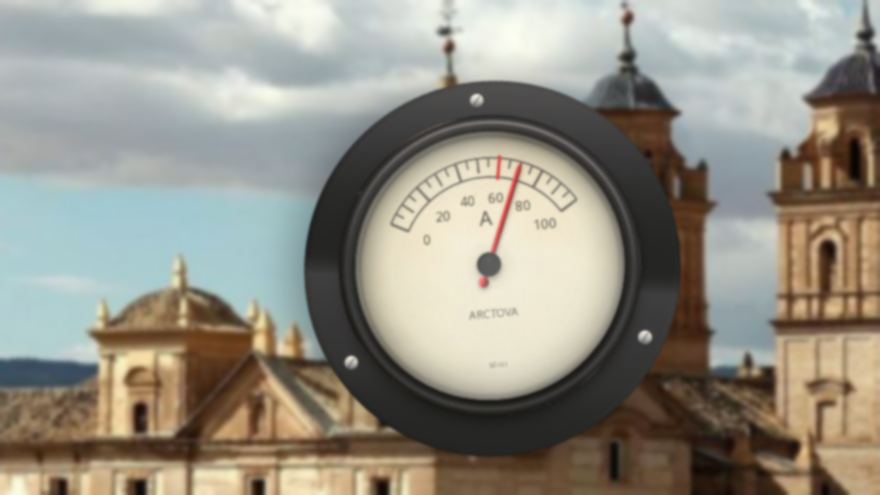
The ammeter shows 70 A
